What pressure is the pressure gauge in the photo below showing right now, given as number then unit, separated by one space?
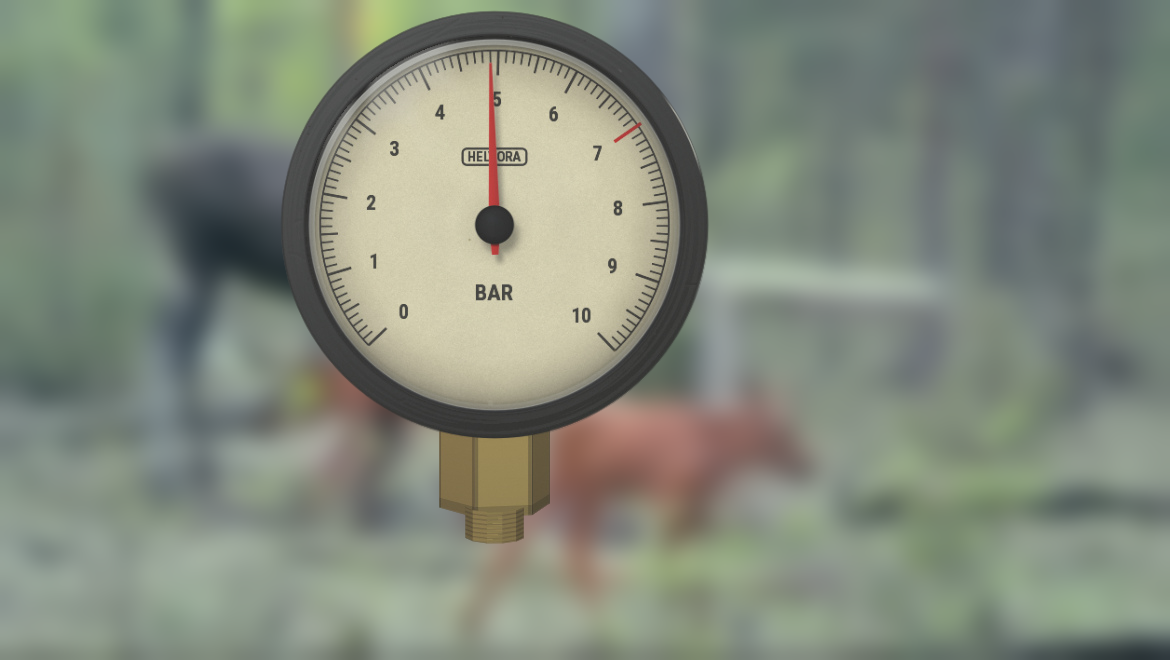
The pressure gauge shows 4.9 bar
